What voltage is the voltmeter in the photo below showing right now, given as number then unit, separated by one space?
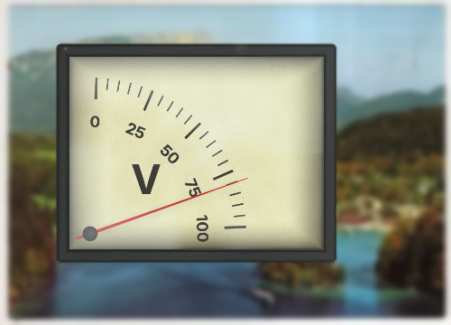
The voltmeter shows 80 V
